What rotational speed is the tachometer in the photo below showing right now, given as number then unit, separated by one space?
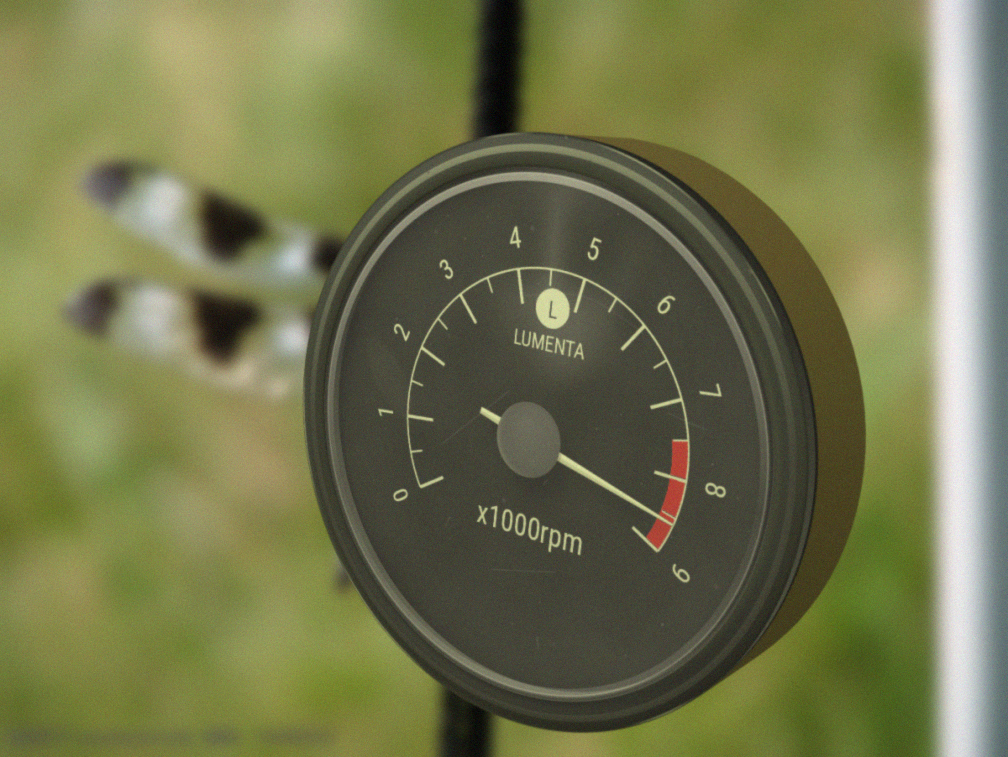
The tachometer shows 8500 rpm
